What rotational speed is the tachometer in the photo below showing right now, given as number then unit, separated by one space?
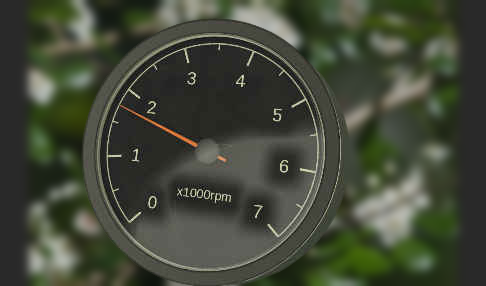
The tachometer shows 1750 rpm
